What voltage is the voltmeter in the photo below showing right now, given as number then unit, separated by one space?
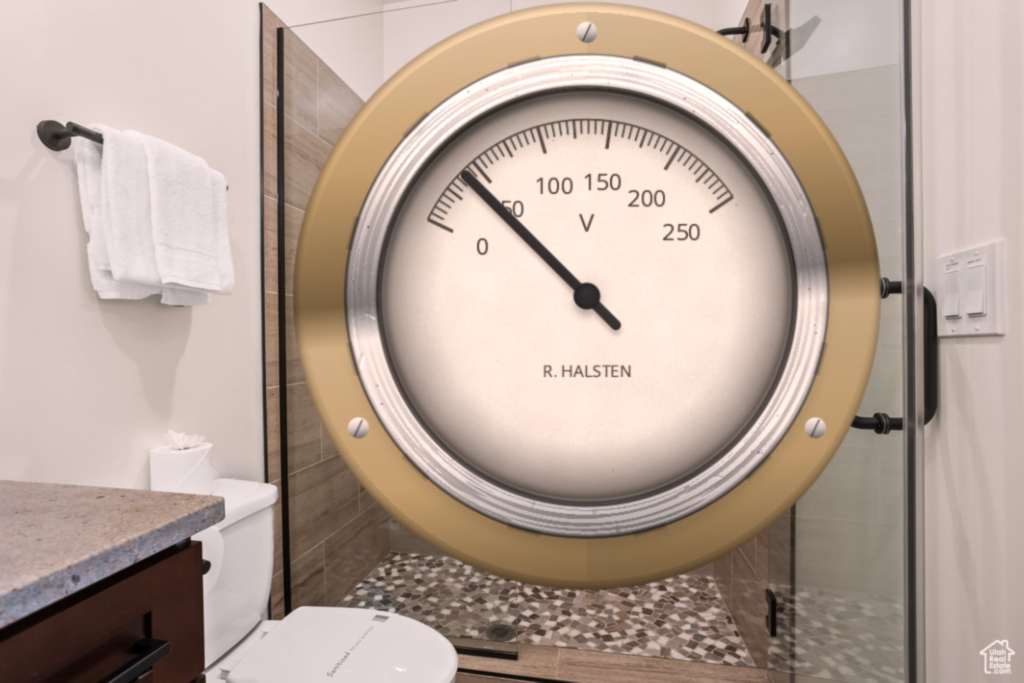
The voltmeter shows 40 V
